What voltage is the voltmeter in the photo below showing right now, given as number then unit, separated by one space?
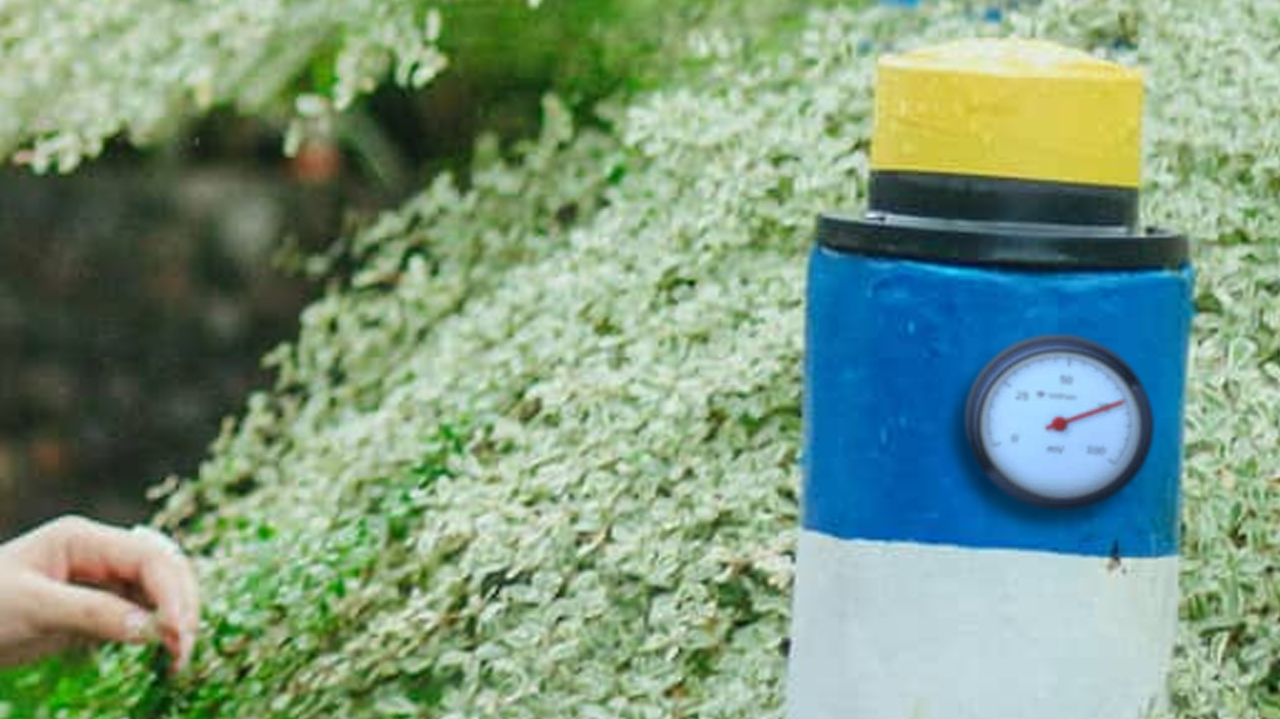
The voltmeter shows 75 mV
